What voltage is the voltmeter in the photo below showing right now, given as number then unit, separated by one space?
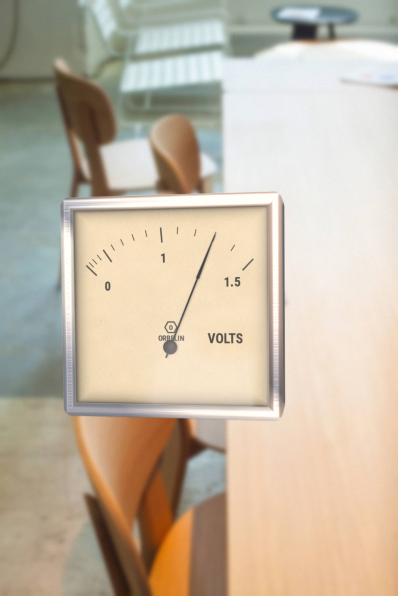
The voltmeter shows 1.3 V
